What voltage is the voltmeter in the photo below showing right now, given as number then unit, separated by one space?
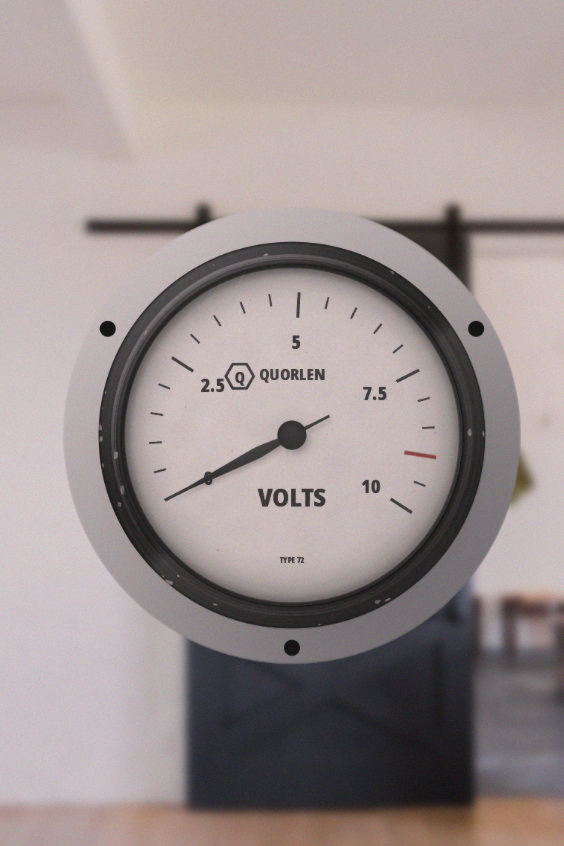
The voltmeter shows 0 V
